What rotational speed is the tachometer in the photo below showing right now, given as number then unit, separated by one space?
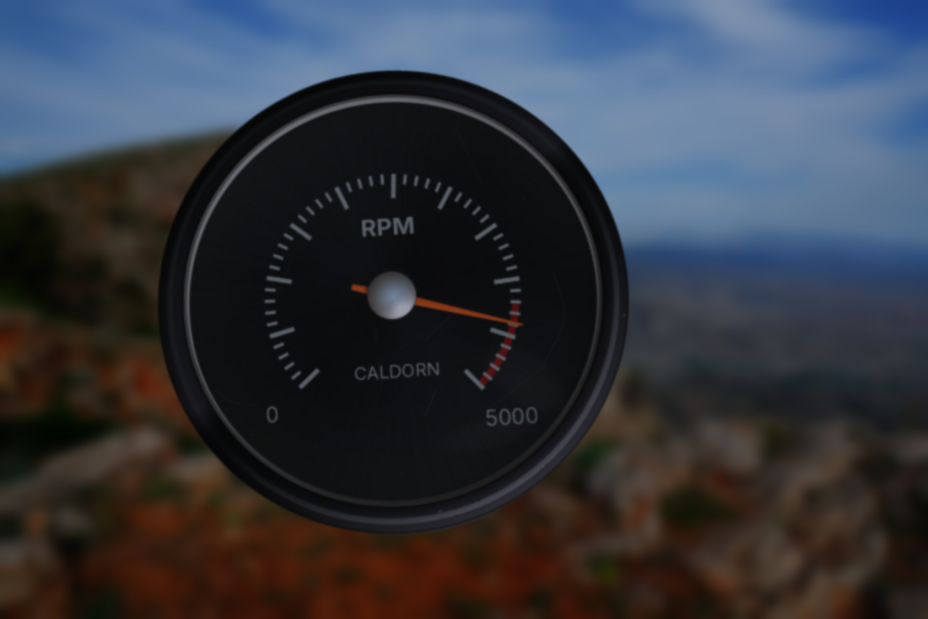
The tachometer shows 4400 rpm
